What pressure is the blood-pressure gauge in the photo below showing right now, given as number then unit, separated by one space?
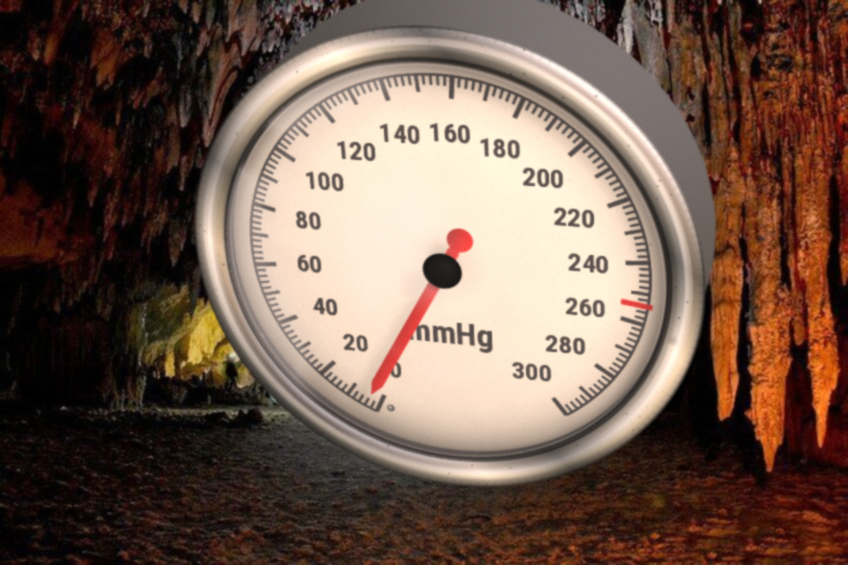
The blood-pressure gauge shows 4 mmHg
